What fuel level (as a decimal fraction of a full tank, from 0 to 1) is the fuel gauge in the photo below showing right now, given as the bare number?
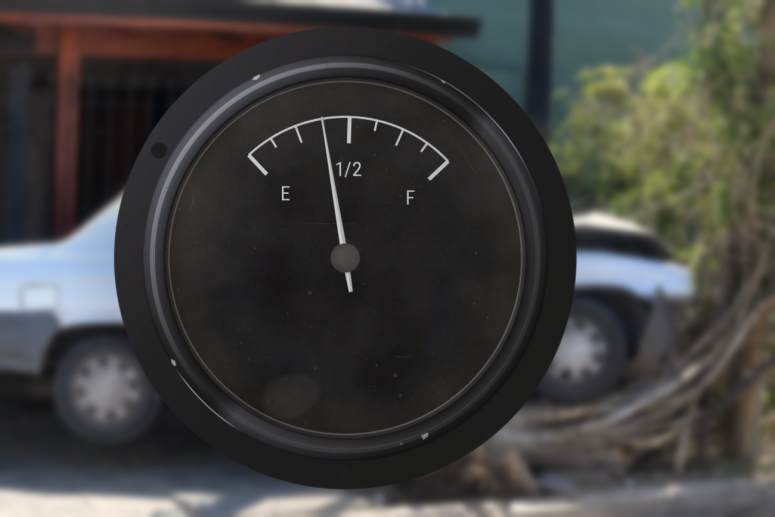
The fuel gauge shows 0.375
